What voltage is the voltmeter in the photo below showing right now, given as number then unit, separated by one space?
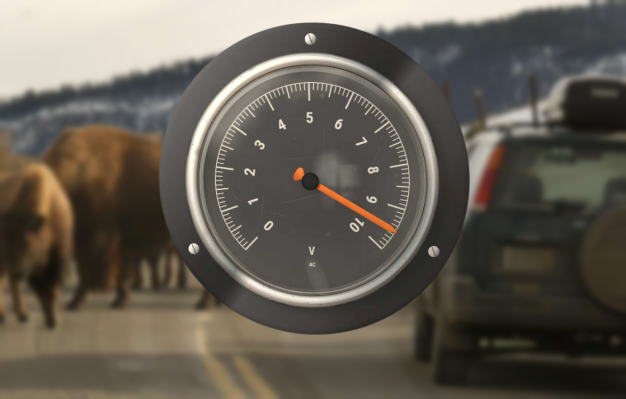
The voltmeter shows 9.5 V
